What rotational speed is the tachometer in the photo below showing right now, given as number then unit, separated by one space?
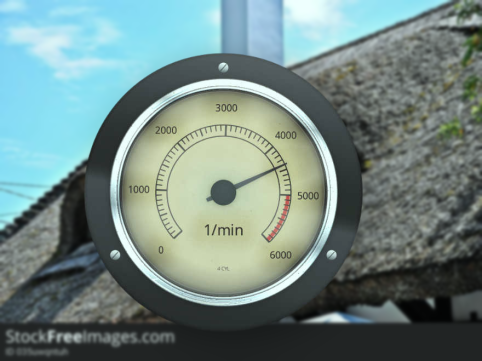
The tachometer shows 4400 rpm
